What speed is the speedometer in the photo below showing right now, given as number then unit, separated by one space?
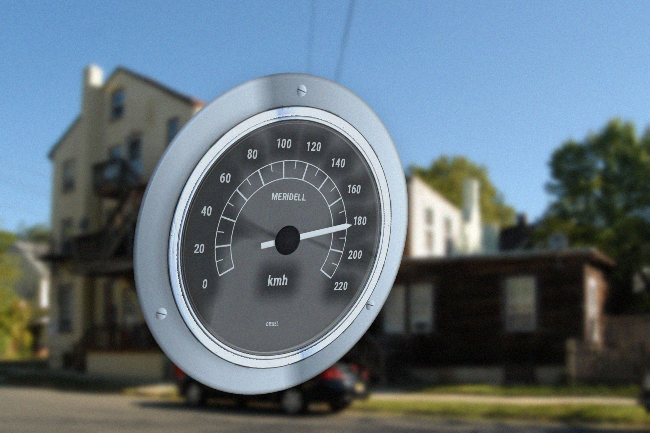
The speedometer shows 180 km/h
